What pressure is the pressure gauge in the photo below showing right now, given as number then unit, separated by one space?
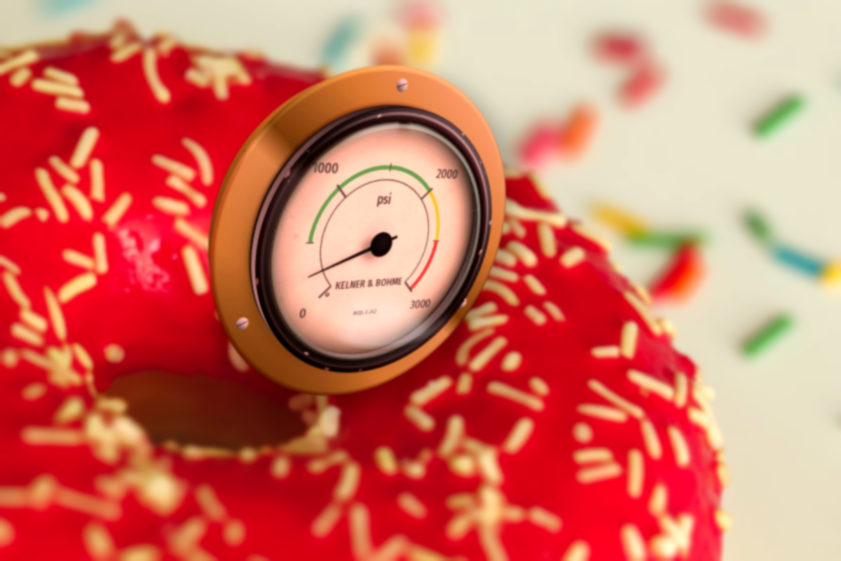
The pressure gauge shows 250 psi
